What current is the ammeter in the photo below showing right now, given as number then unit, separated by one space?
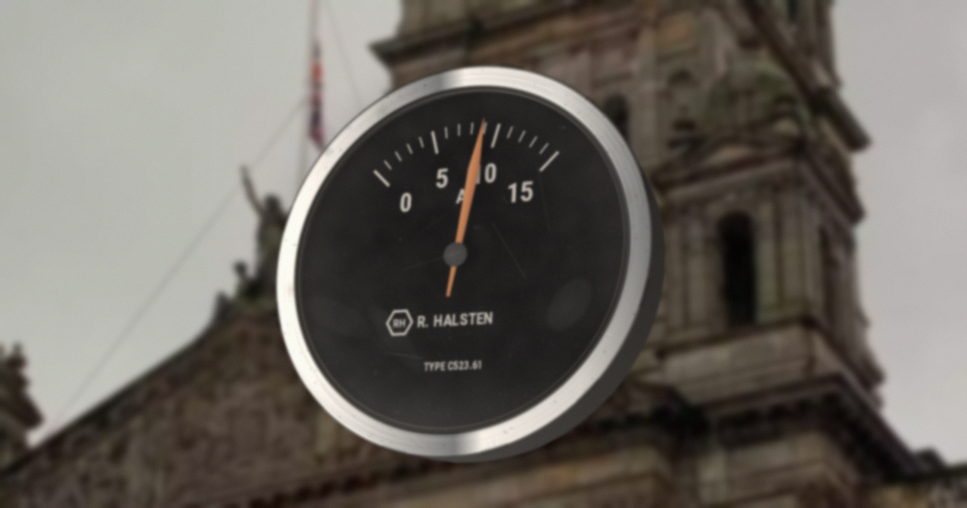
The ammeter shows 9 A
